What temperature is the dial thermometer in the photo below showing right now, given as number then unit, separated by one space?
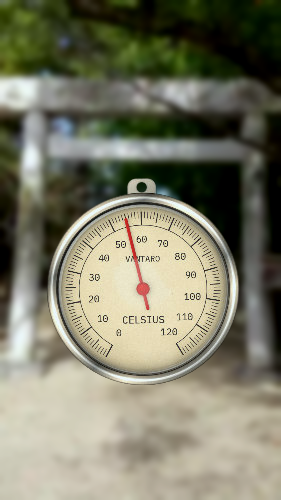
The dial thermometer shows 55 °C
